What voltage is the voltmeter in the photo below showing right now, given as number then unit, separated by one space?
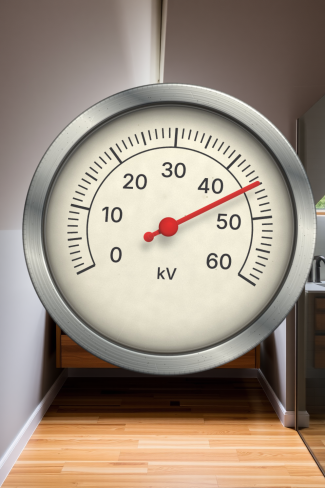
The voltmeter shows 45 kV
